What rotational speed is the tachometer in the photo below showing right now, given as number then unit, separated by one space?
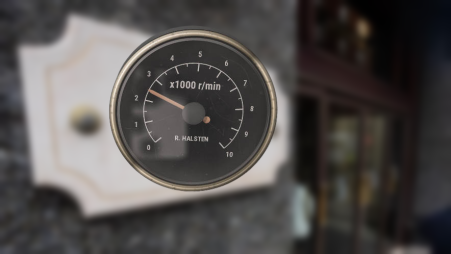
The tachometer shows 2500 rpm
